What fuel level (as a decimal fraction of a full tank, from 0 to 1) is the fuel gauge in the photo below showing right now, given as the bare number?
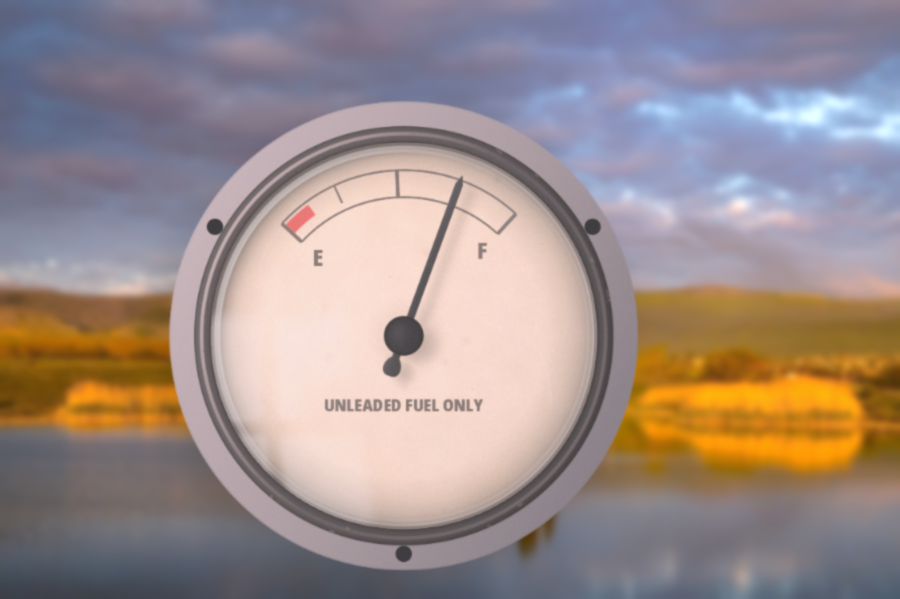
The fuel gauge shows 0.75
